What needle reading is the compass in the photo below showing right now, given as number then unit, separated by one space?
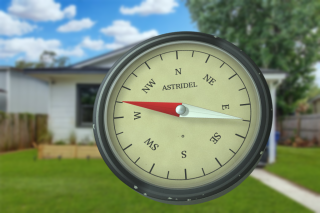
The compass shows 285 °
